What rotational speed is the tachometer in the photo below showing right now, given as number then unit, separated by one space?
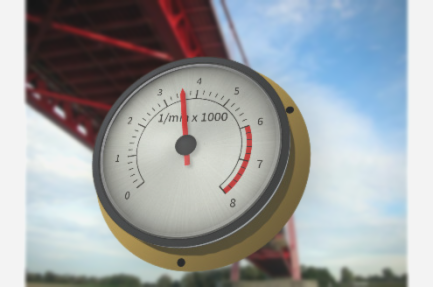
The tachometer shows 3600 rpm
